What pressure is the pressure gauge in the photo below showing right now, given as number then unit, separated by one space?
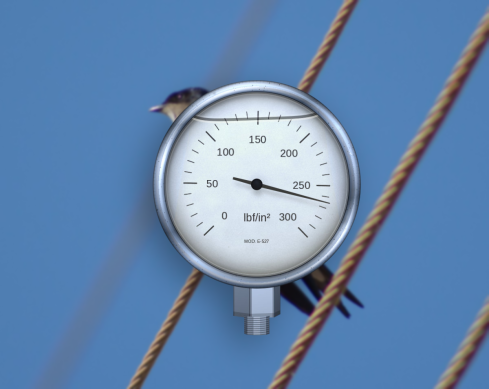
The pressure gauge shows 265 psi
